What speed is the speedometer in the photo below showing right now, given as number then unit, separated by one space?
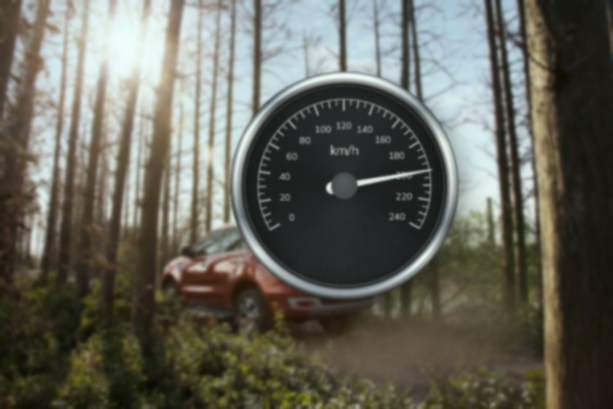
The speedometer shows 200 km/h
